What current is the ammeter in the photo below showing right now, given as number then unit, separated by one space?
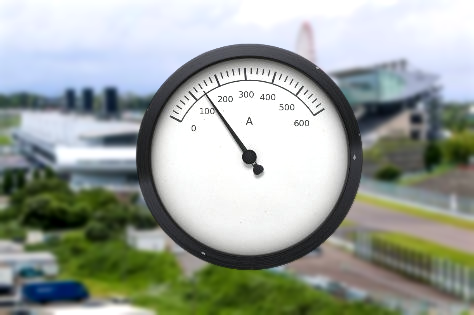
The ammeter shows 140 A
